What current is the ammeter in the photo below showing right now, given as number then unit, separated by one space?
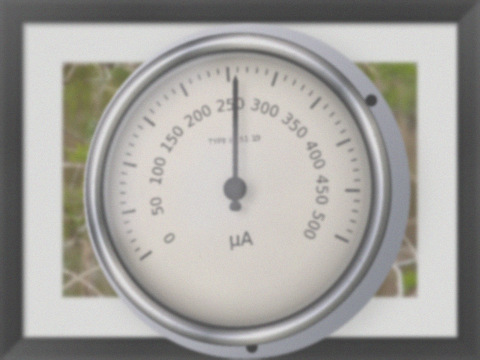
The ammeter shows 260 µA
